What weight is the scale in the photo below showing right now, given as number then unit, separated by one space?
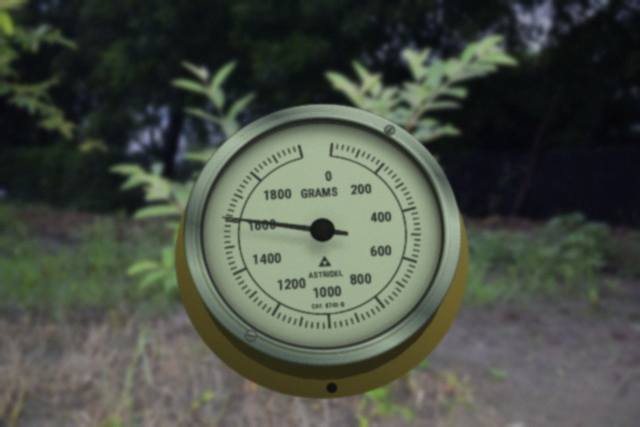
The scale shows 1600 g
